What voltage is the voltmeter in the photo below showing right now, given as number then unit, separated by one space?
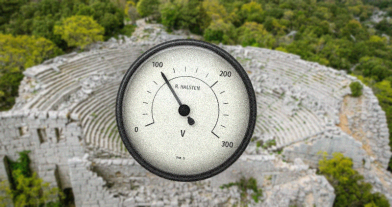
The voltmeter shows 100 V
